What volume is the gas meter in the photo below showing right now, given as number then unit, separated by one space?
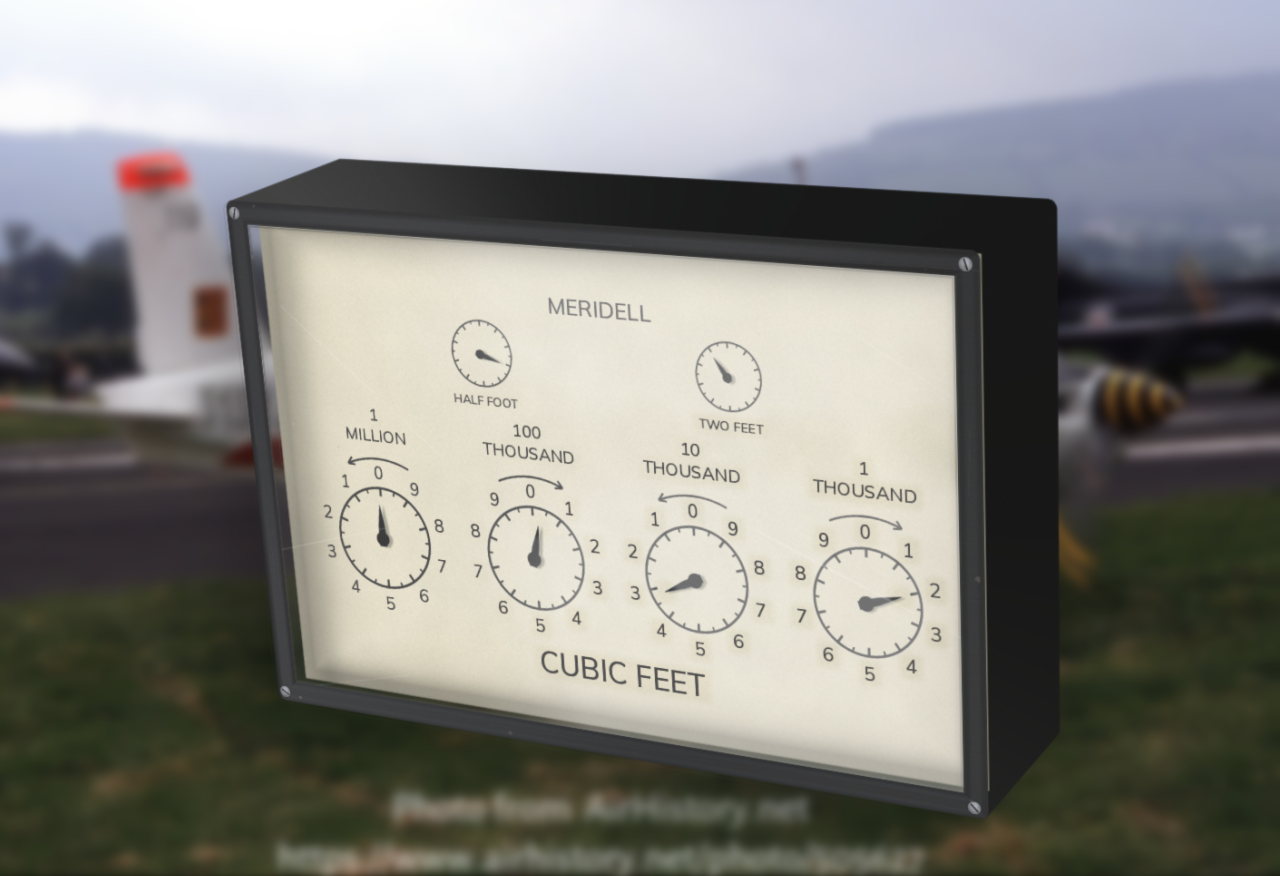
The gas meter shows 3200 ft³
